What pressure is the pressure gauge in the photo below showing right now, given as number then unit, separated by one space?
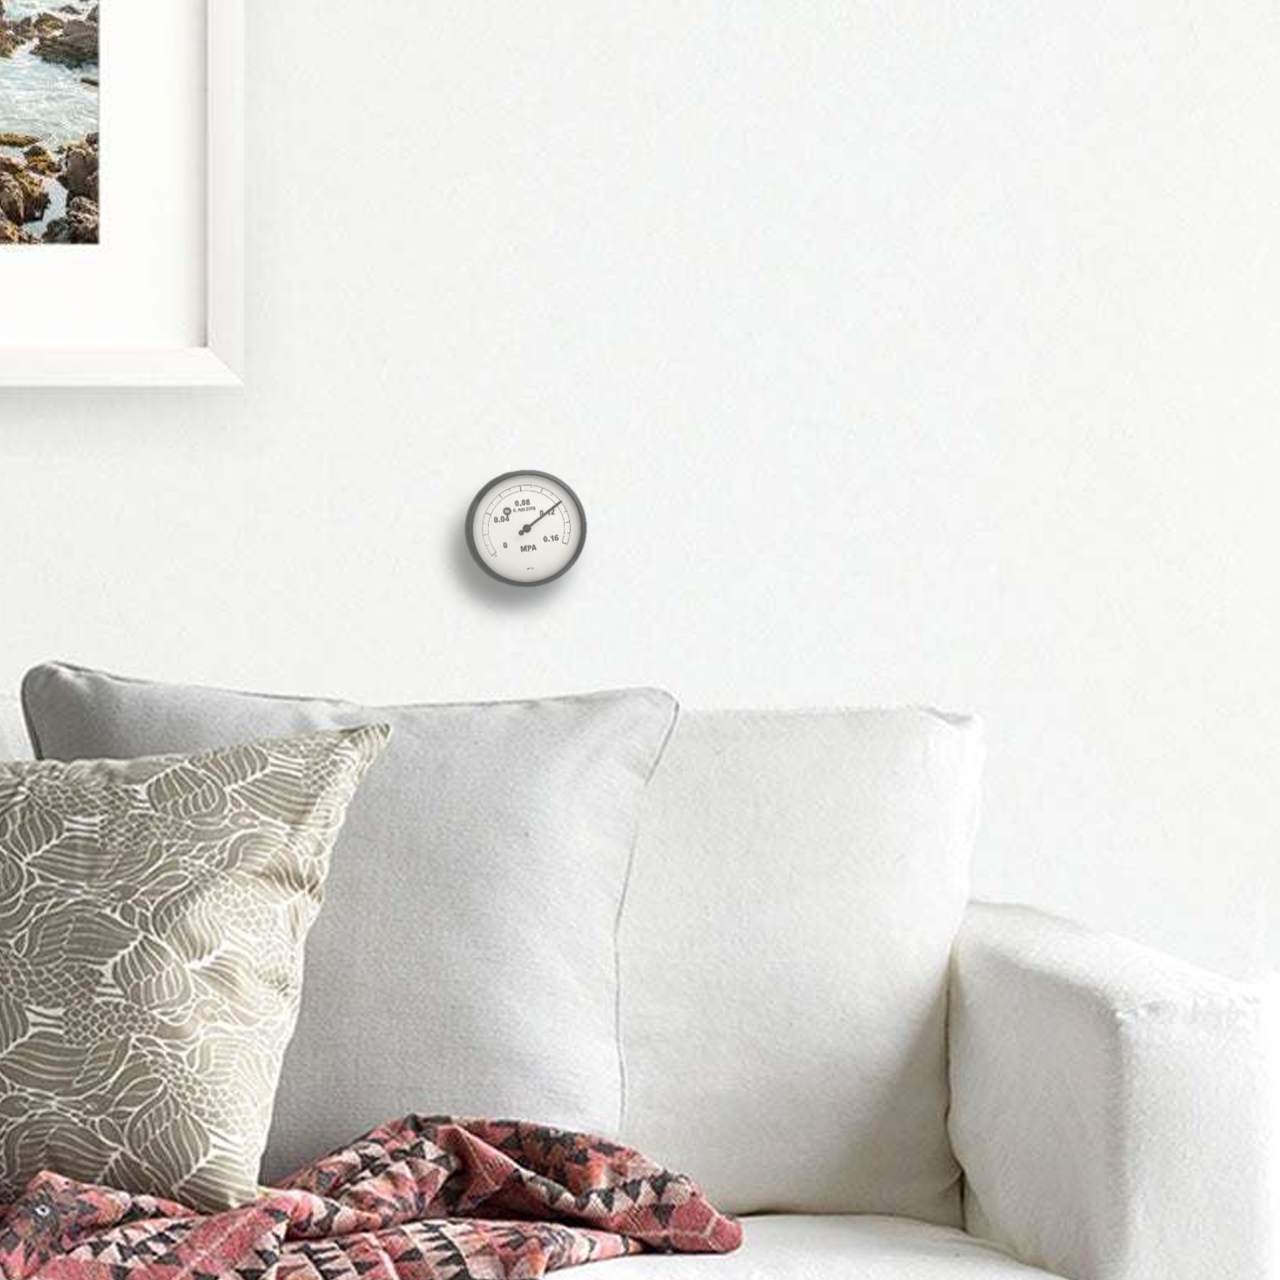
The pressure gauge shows 0.12 MPa
